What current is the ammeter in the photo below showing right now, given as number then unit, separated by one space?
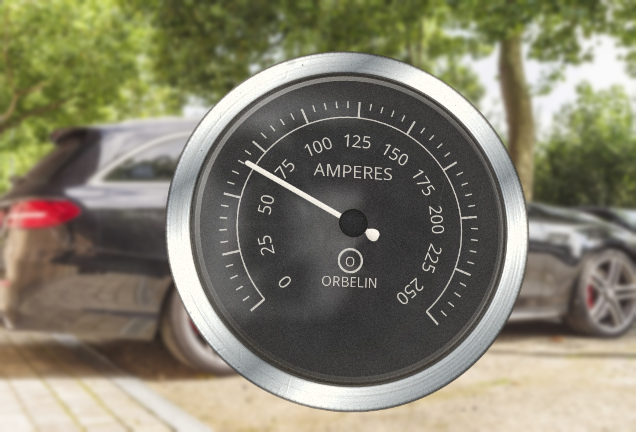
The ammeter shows 65 A
